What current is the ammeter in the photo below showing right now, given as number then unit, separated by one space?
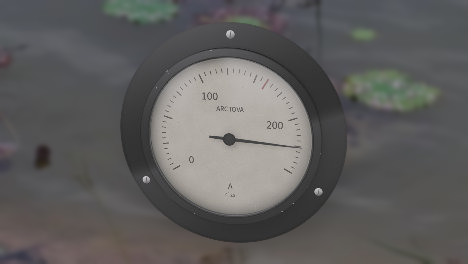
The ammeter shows 225 A
